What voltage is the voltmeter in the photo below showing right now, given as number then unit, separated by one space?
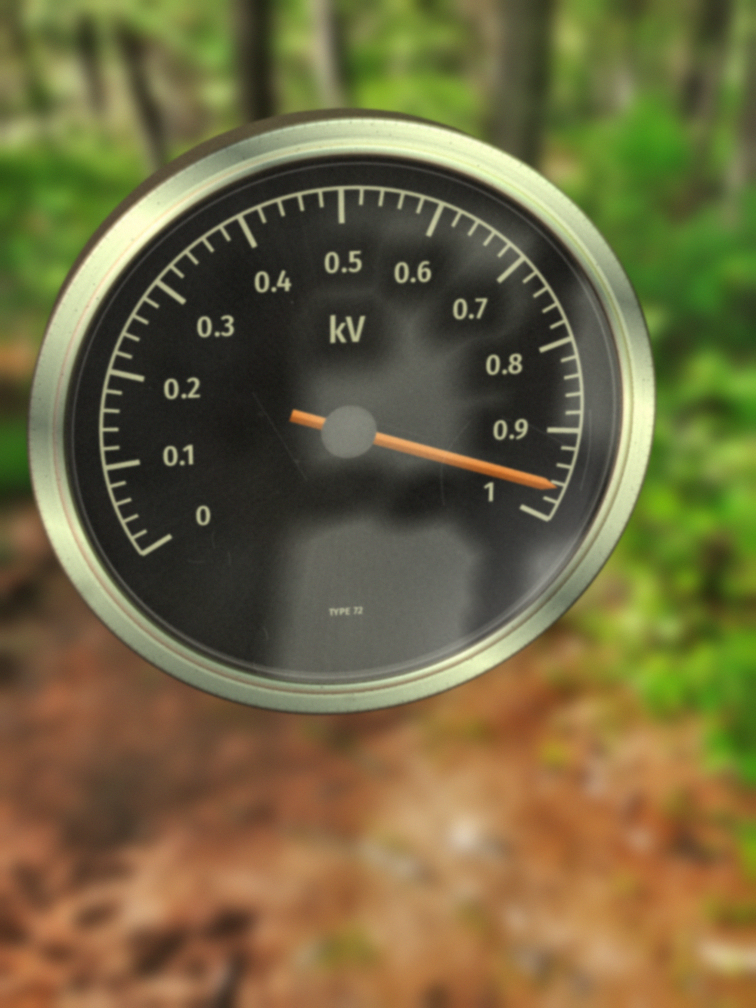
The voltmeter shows 0.96 kV
